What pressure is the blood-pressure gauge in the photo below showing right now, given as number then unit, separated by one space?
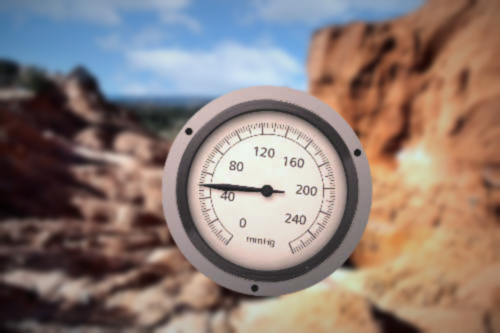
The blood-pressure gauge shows 50 mmHg
